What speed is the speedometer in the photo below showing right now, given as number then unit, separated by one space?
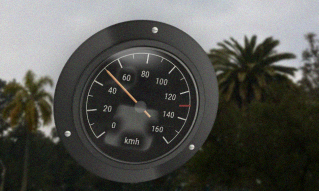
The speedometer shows 50 km/h
